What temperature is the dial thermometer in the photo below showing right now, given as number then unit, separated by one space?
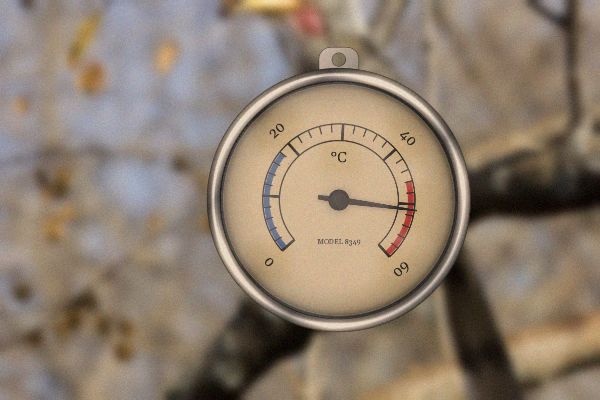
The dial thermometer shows 51 °C
